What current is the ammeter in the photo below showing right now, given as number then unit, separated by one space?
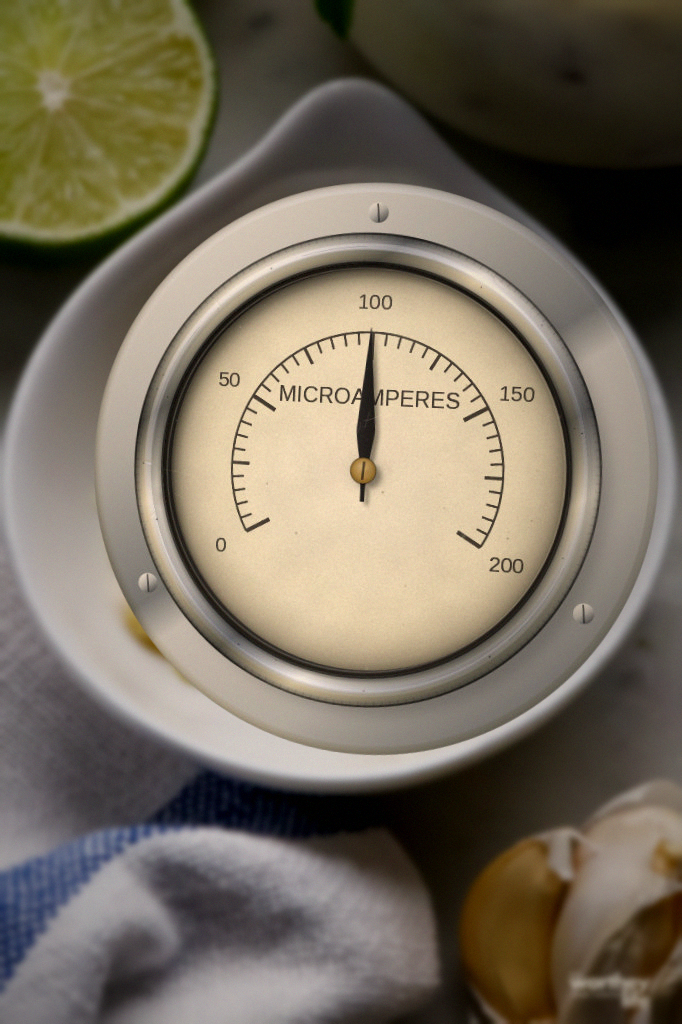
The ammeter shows 100 µA
